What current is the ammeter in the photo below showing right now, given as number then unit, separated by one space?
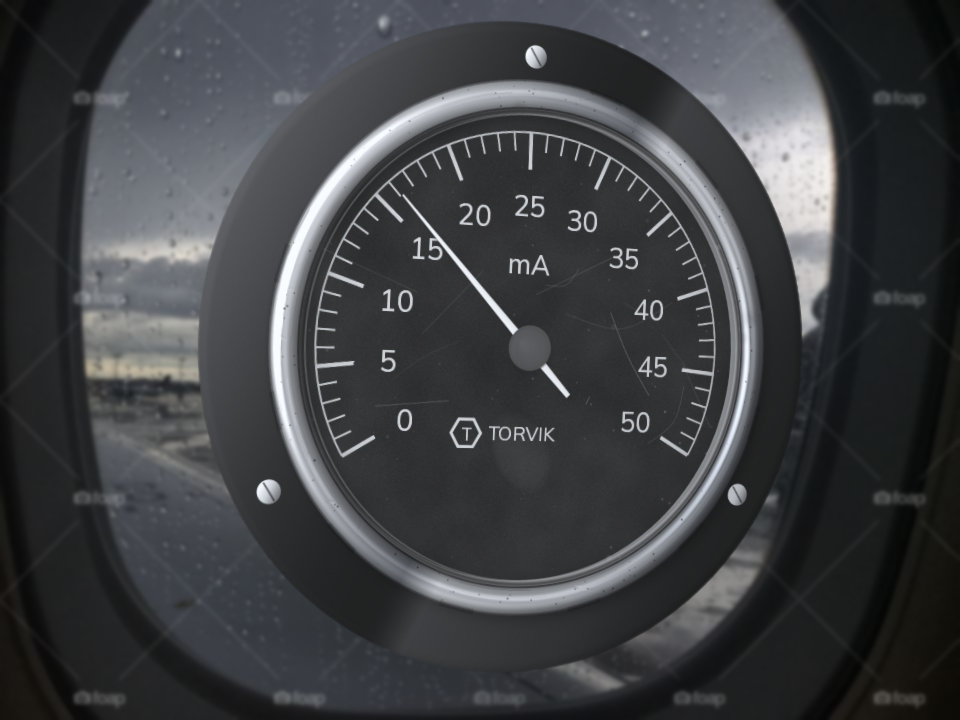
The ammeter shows 16 mA
